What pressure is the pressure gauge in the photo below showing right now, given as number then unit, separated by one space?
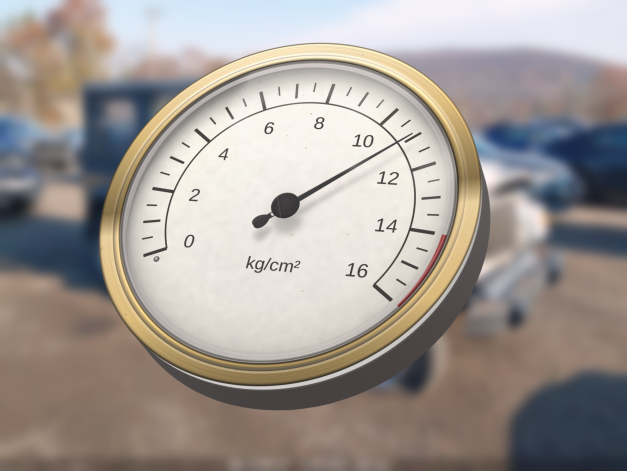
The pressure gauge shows 11 kg/cm²
